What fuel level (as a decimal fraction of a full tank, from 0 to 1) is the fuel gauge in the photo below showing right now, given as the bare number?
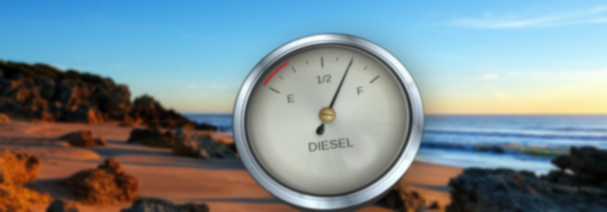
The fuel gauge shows 0.75
